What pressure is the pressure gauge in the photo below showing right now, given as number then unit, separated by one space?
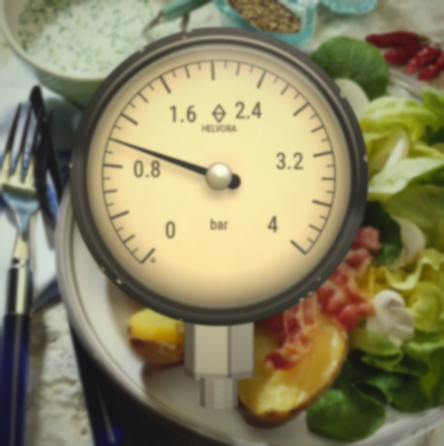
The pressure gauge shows 1 bar
